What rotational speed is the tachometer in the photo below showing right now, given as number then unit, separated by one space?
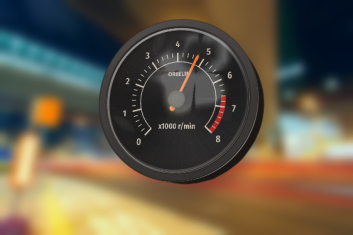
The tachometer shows 4800 rpm
